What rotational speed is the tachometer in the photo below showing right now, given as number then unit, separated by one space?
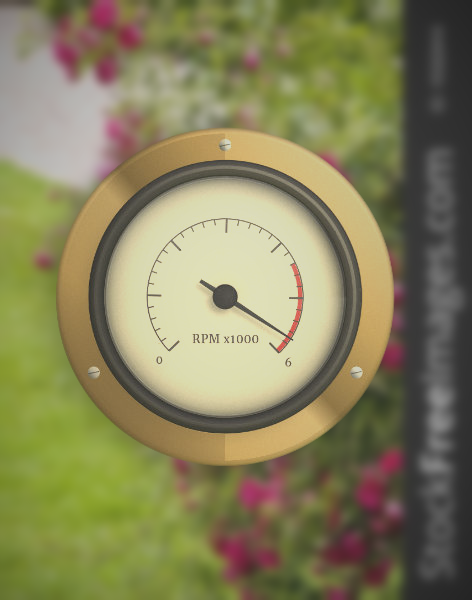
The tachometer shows 5700 rpm
